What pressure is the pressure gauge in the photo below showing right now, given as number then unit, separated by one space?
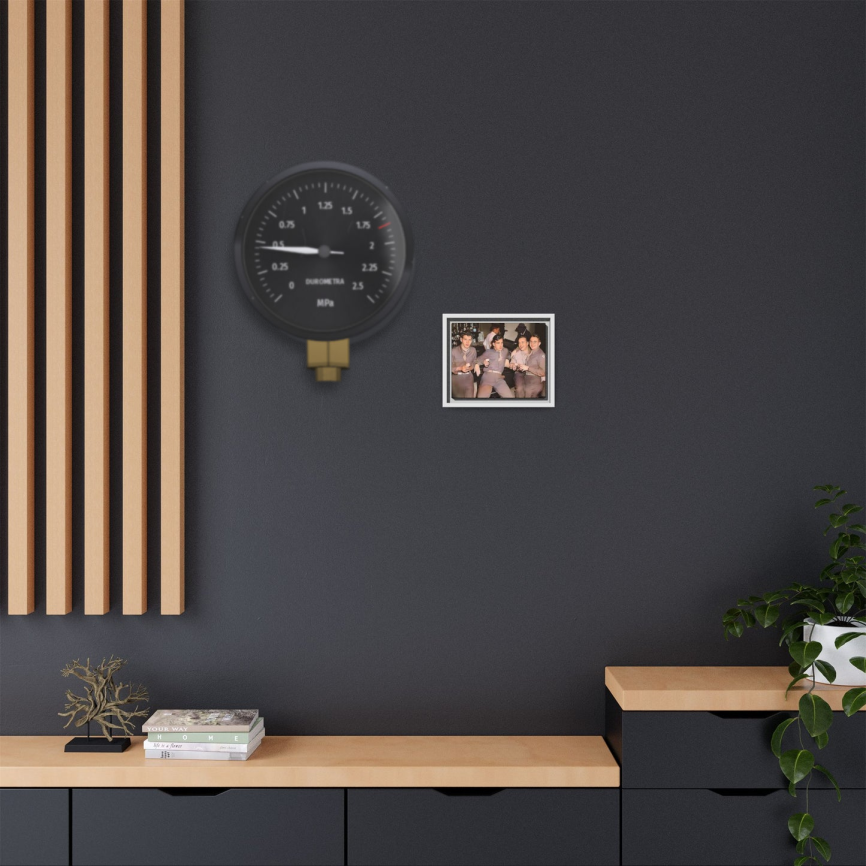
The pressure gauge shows 0.45 MPa
